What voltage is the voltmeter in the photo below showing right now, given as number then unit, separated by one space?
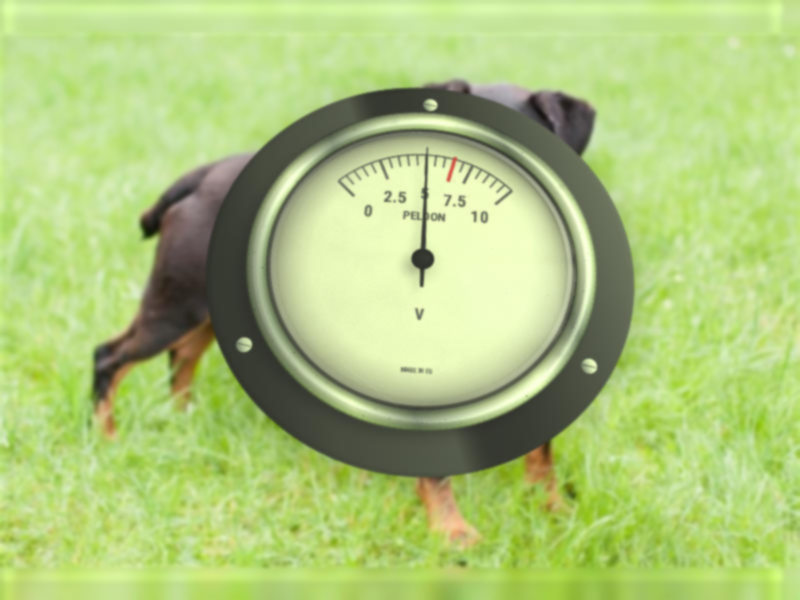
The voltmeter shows 5 V
